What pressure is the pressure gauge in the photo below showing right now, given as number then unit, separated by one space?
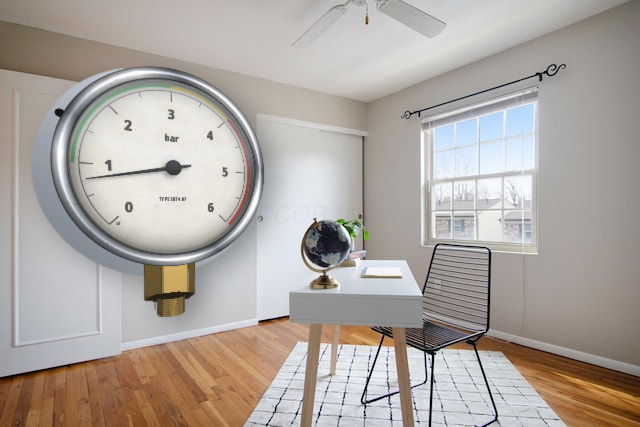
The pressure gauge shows 0.75 bar
